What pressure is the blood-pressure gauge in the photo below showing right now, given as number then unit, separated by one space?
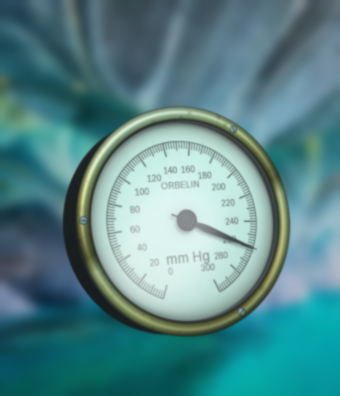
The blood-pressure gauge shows 260 mmHg
